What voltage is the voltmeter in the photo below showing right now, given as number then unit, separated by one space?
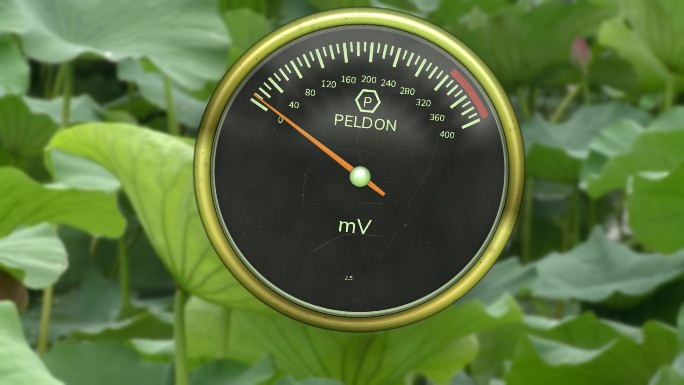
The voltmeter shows 10 mV
